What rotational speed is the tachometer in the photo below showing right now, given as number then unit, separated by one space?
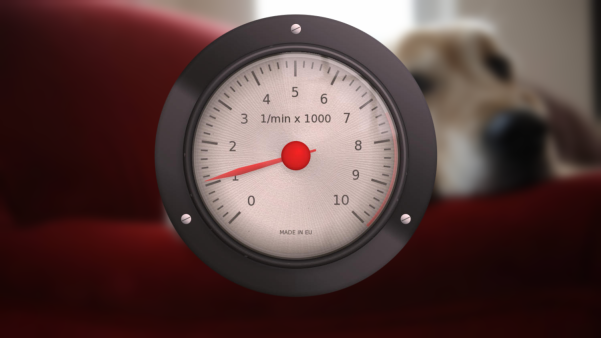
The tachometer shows 1100 rpm
